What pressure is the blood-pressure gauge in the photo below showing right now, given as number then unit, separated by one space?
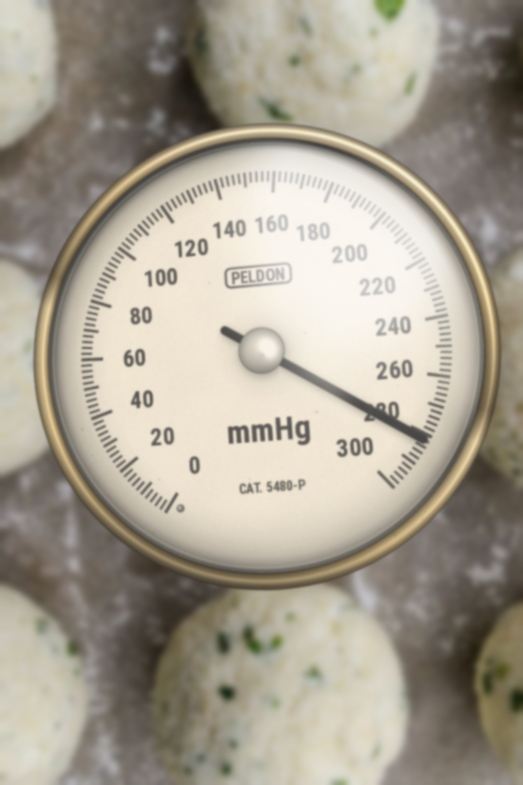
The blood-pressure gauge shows 282 mmHg
